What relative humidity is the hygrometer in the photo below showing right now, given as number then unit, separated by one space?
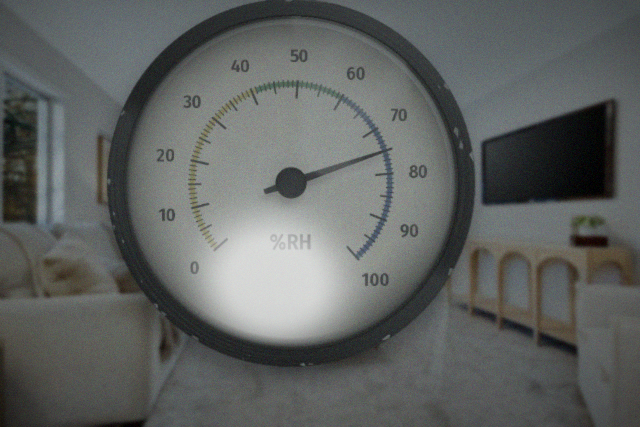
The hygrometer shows 75 %
